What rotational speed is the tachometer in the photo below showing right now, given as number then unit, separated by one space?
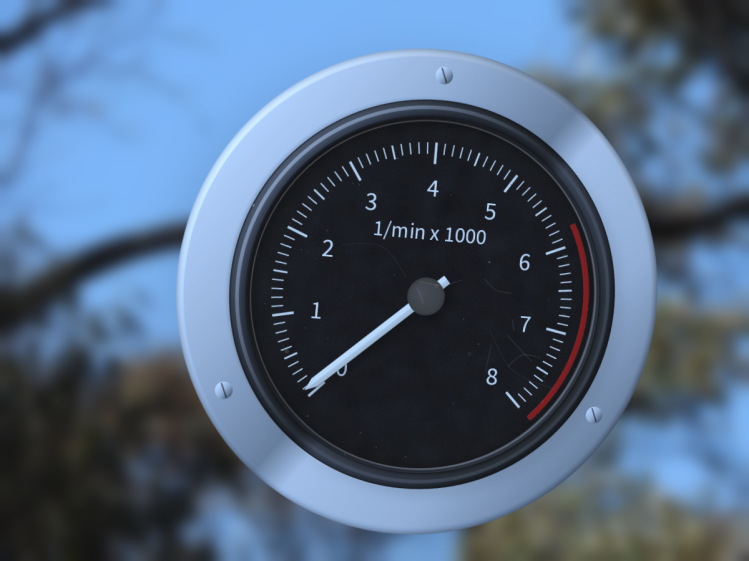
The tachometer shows 100 rpm
